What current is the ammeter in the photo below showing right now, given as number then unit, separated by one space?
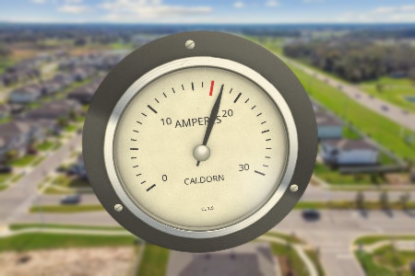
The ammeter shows 18 A
